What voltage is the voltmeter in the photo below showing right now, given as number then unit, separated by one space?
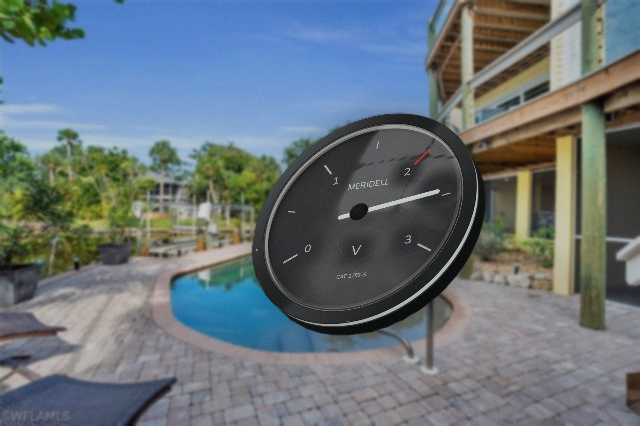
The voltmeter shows 2.5 V
